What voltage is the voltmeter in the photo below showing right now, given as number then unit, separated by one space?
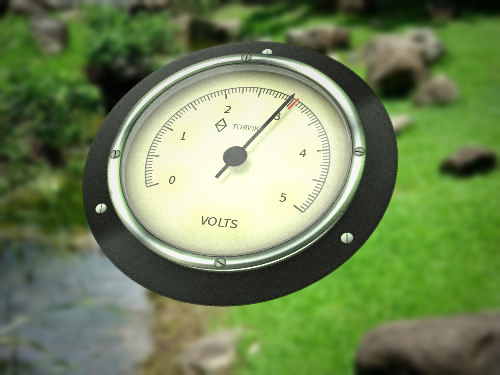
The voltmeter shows 3 V
